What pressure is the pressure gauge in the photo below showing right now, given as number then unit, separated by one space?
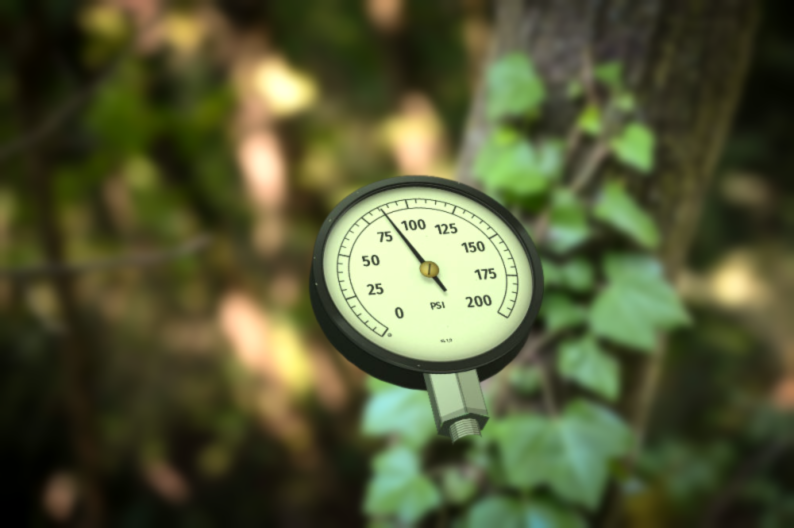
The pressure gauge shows 85 psi
